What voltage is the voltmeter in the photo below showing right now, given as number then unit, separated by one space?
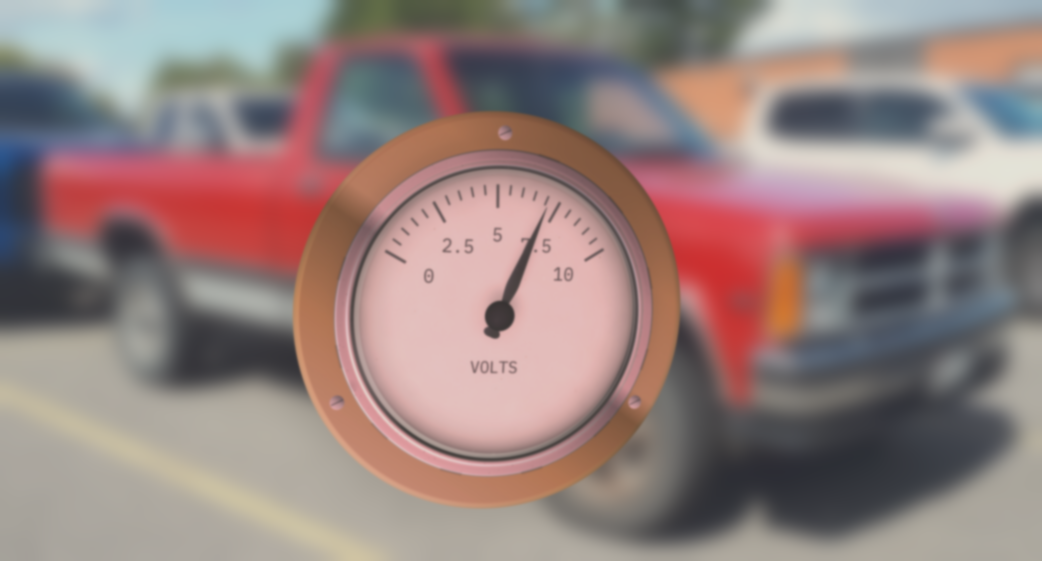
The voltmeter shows 7 V
